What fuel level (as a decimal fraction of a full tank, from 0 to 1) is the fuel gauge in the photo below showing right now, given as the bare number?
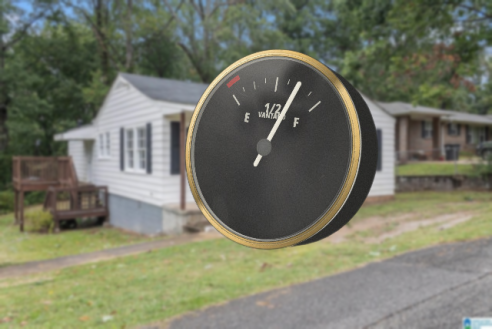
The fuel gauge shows 0.75
